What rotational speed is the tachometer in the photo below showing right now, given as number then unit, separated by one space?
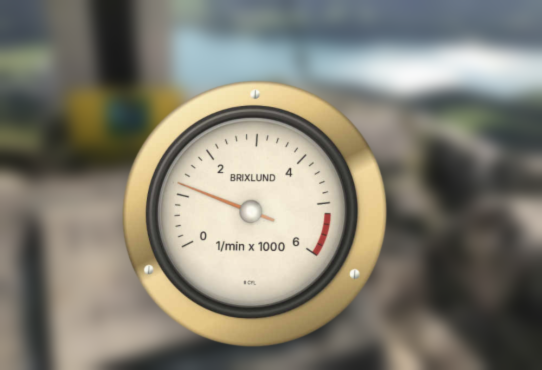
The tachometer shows 1200 rpm
